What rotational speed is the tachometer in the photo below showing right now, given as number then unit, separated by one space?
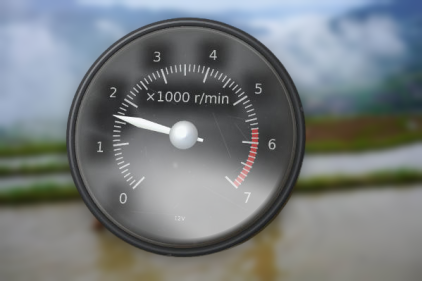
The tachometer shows 1600 rpm
